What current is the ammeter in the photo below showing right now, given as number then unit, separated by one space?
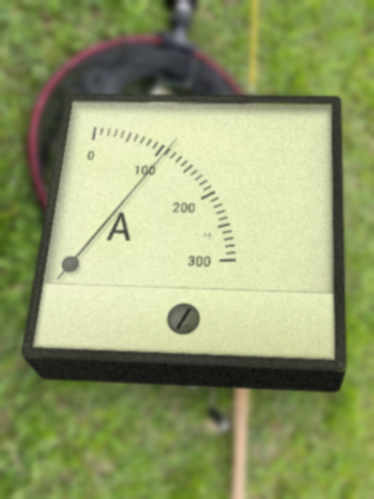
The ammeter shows 110 A
